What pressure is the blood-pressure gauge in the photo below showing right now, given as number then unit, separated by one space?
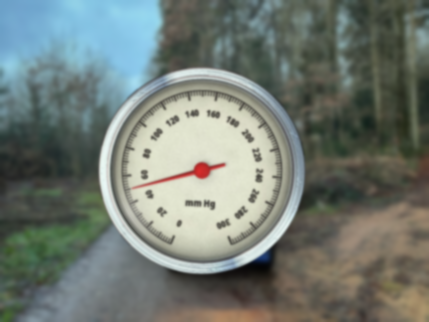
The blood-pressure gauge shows 50 mmHg
